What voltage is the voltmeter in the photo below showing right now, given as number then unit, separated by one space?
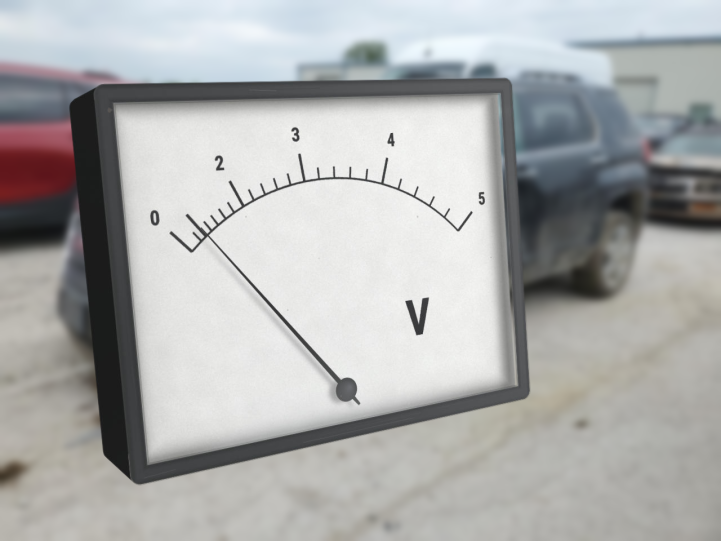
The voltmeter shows 1 V
